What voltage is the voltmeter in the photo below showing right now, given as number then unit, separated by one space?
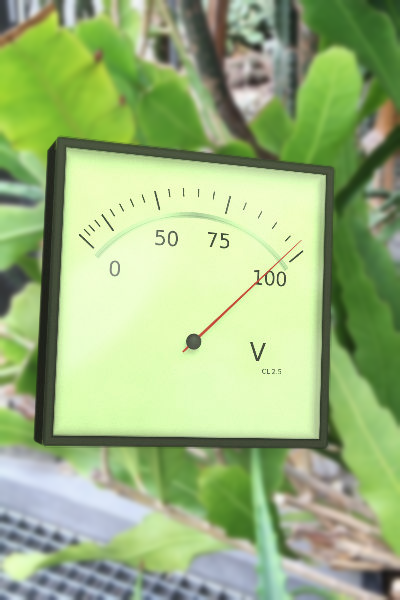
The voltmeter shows 97.5 V
